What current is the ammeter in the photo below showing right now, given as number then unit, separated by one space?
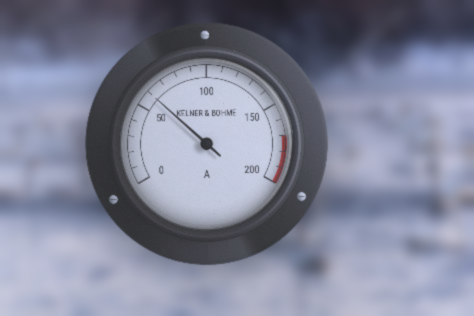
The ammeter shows 60 A
